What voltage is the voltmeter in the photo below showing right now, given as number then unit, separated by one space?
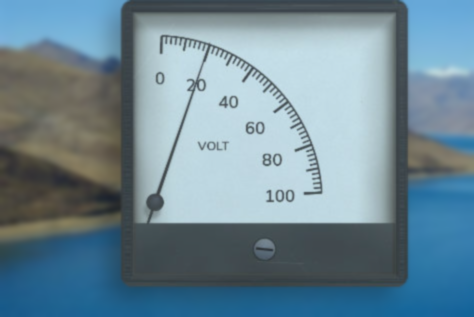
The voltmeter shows 20 V
